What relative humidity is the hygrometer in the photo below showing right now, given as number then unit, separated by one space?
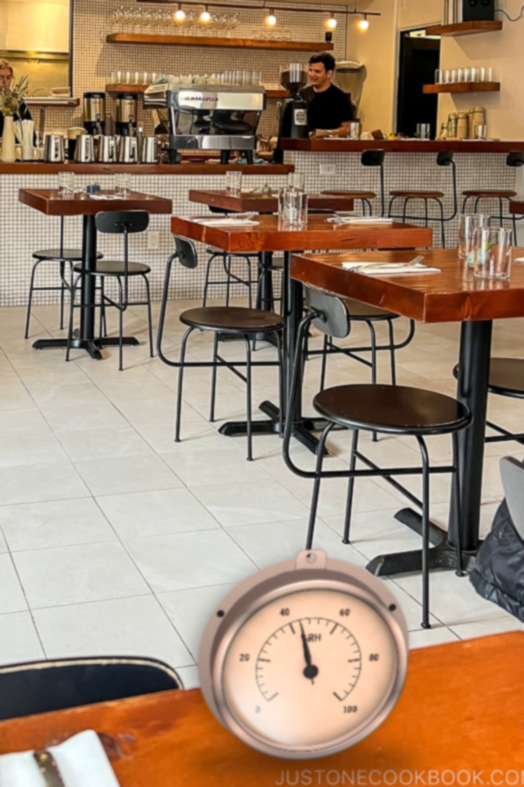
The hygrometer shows 44 %
